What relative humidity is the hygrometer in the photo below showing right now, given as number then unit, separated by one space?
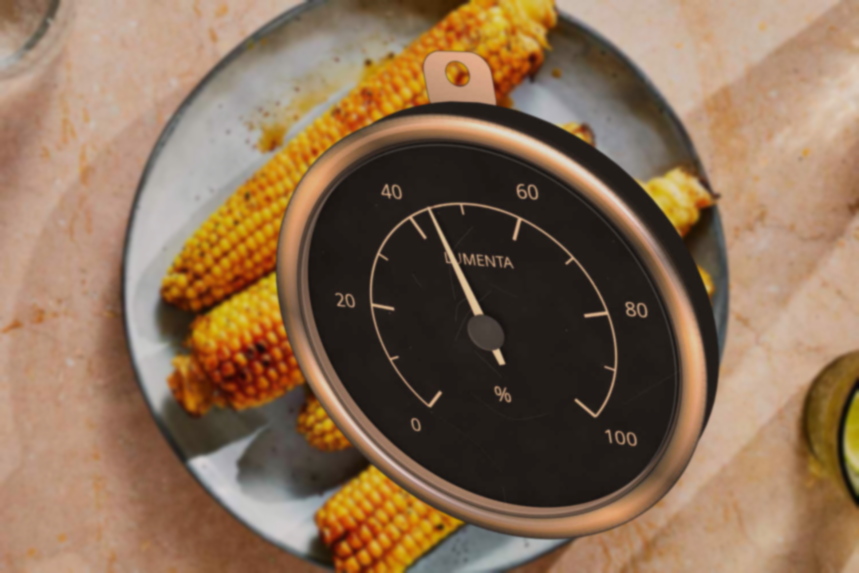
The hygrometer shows 45 %
